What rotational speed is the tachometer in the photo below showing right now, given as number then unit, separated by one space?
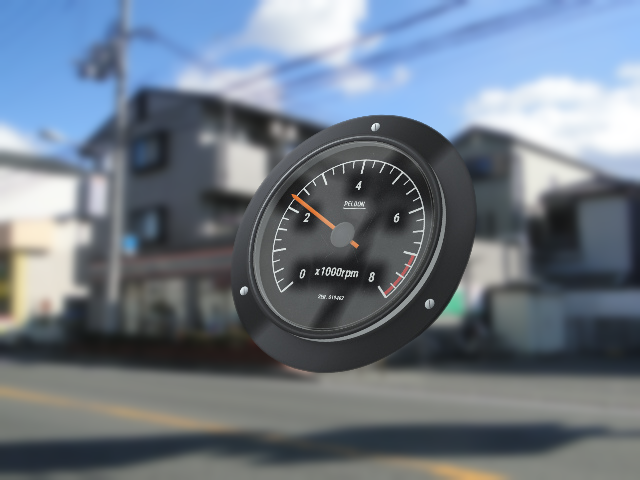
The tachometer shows 2250 rpm
